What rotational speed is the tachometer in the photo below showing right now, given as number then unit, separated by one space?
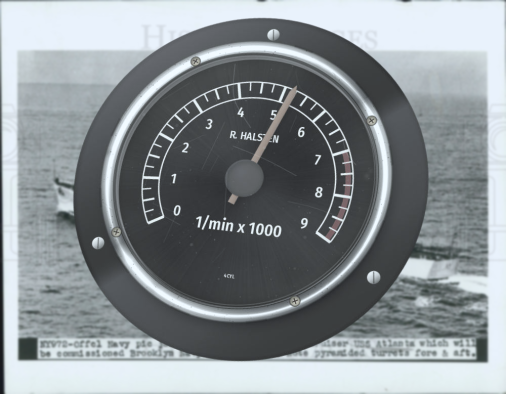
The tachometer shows 5250 rpm
